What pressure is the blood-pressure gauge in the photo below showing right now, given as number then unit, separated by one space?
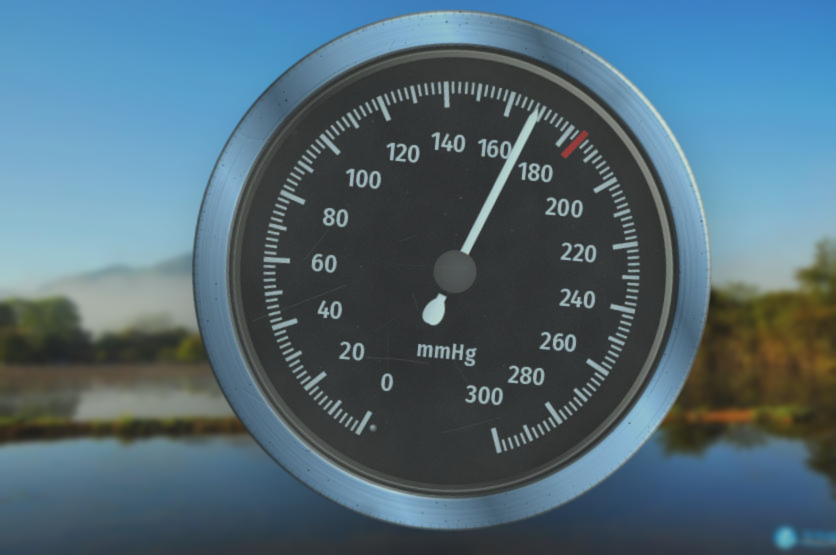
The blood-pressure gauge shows 168 mmHg
